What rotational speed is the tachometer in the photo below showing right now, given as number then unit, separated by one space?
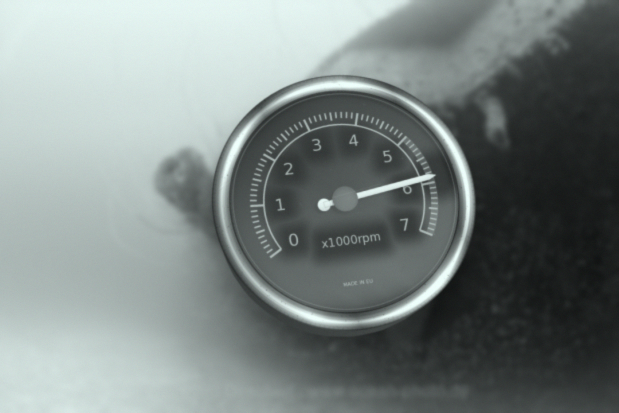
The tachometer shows 5900 rpm
